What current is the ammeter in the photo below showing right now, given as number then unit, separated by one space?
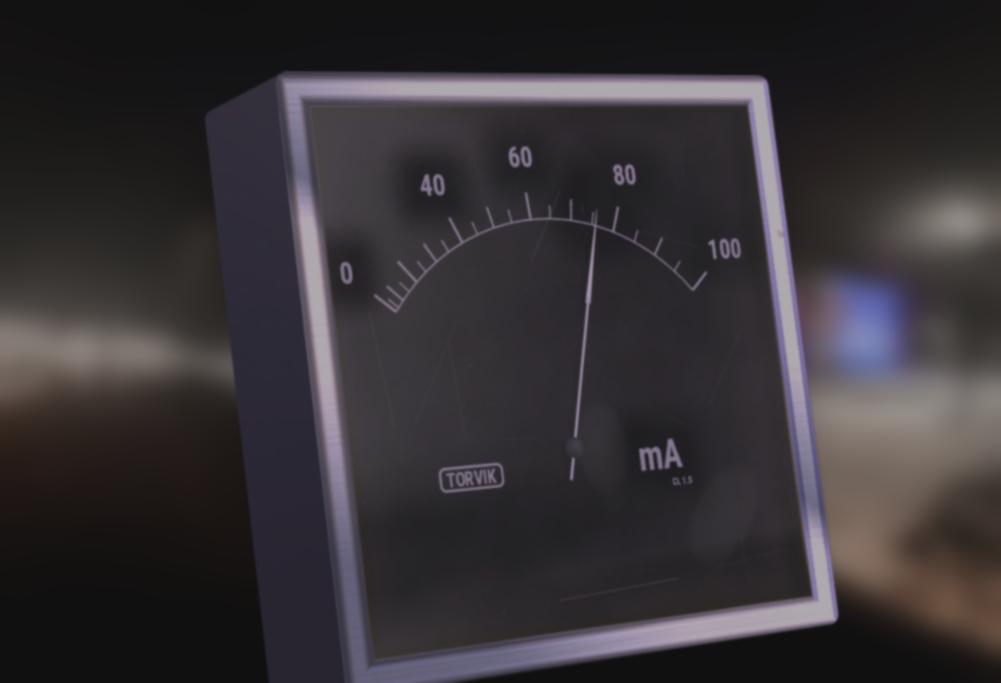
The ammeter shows 75 mA
